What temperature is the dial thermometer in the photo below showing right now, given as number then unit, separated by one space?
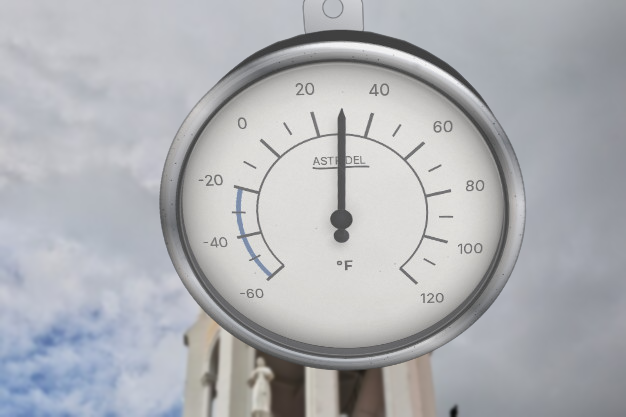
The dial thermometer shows 30 °F
